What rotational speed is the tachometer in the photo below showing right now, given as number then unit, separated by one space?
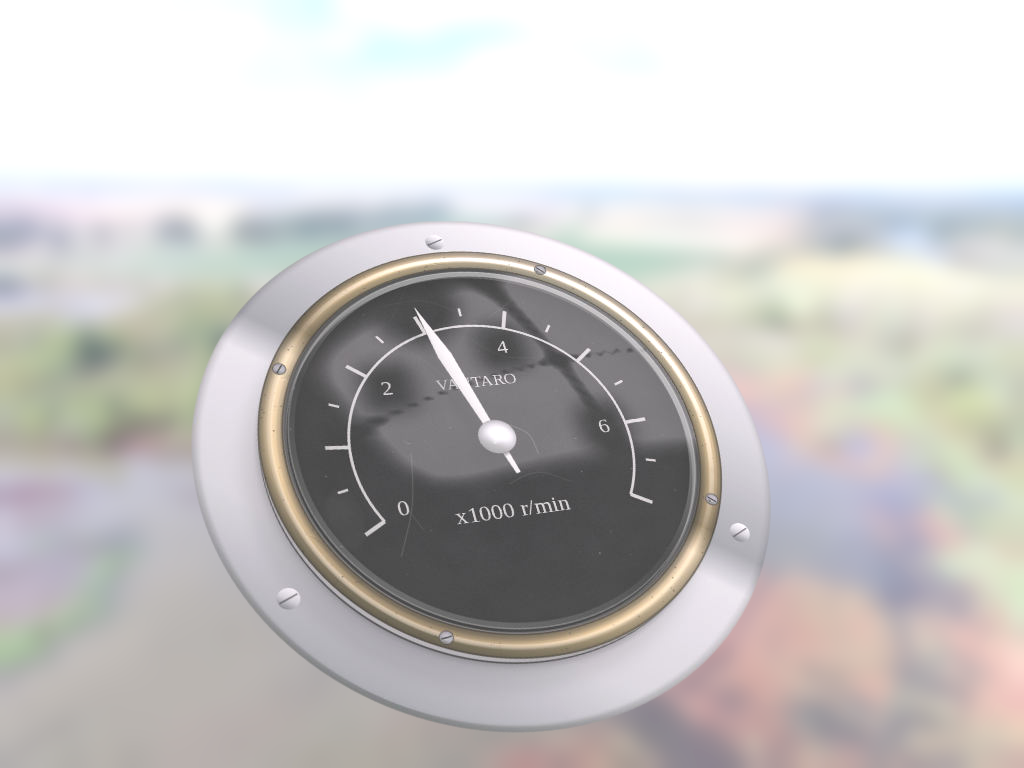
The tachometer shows 3000 rpm
